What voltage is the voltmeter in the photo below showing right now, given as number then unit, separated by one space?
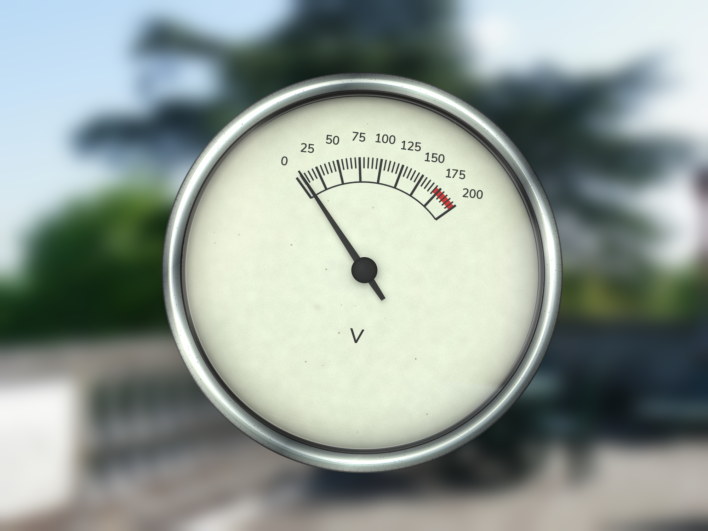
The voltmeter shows 5 V
